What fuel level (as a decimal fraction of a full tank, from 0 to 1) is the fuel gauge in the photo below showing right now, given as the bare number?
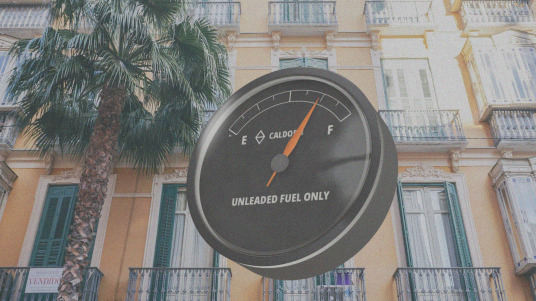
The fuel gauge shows 0.75
